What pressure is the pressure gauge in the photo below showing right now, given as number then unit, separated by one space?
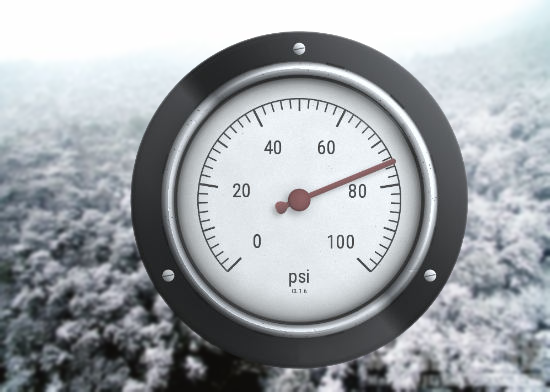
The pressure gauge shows 75 psi
